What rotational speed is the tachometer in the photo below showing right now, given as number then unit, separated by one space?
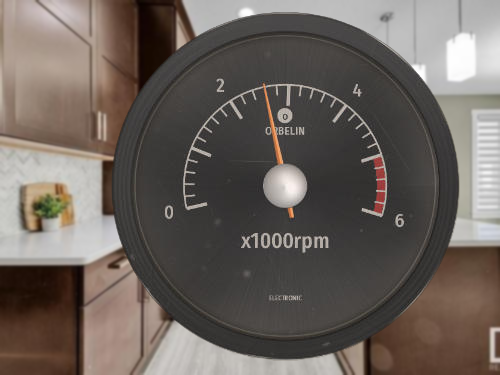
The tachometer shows 2600 rpm
